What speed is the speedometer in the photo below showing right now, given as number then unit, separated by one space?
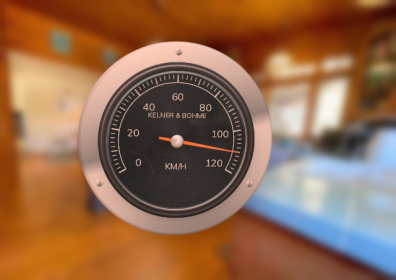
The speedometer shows 110 km/h
